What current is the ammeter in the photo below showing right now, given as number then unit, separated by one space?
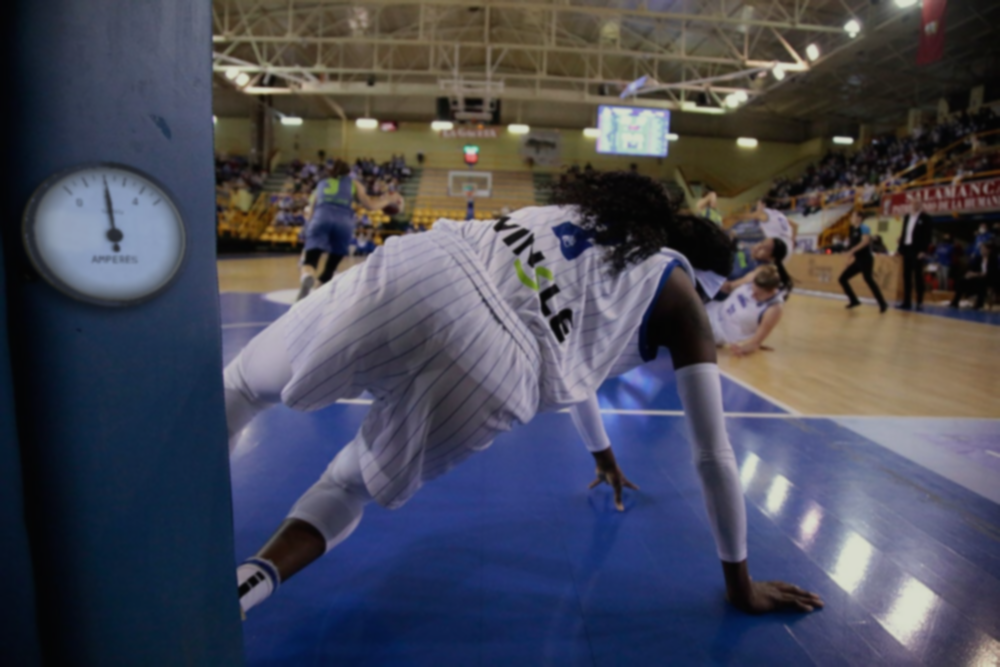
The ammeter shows 2 A
